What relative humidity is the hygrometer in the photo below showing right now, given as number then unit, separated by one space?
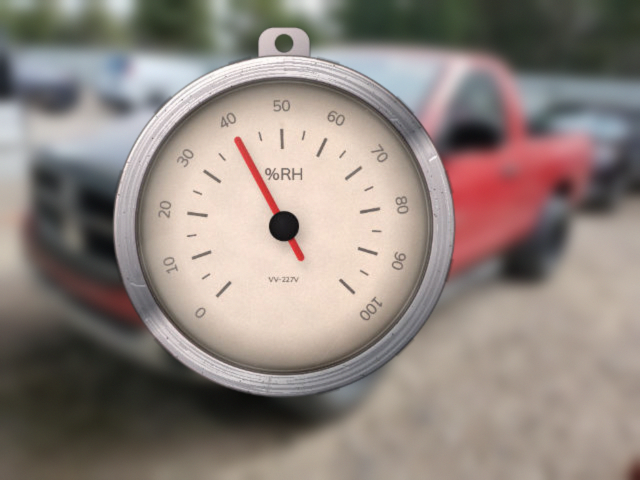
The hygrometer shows 40 %
